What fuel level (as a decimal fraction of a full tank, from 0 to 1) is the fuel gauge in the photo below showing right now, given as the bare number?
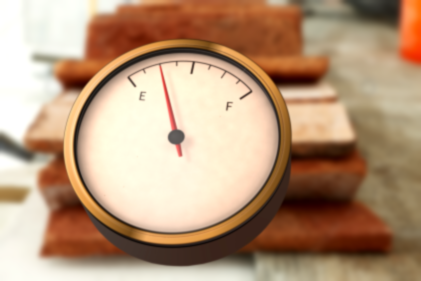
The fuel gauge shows 0.25
